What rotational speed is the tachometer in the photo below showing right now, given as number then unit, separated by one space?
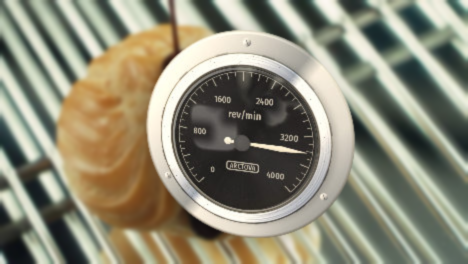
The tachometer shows 3400 rpm
